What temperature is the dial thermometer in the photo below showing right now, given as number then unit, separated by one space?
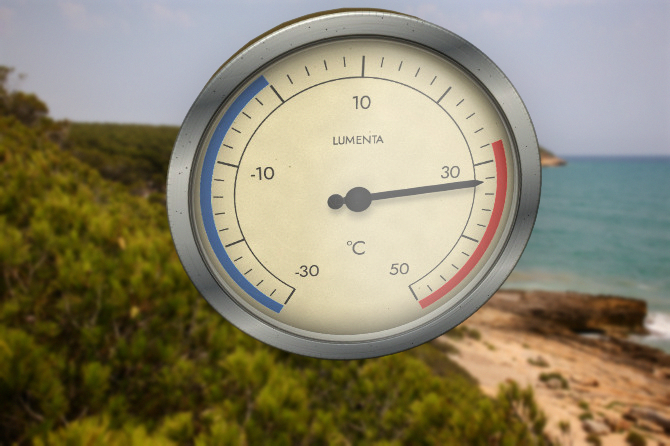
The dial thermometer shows 32 °C
